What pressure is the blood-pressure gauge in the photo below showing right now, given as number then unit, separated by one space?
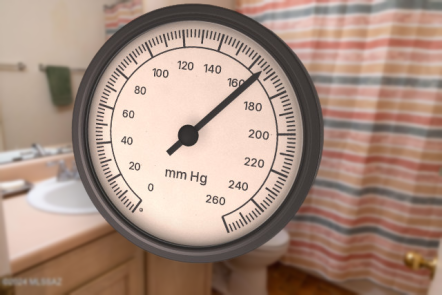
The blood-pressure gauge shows 166 mmHg
